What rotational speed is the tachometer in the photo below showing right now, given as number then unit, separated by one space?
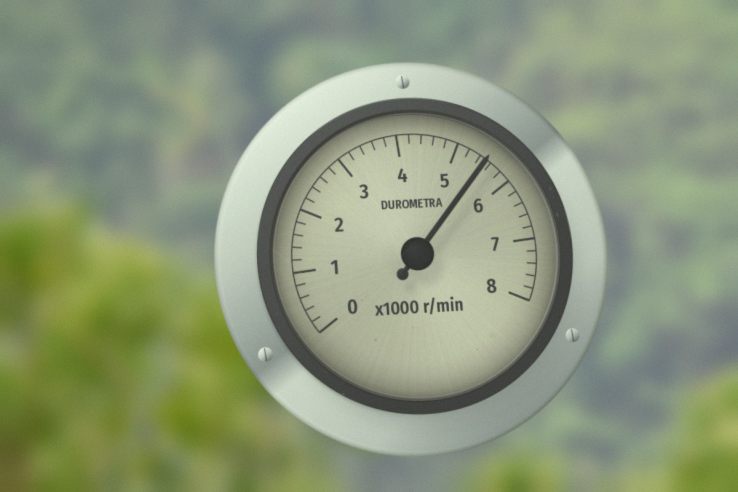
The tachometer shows 5500 rpm
